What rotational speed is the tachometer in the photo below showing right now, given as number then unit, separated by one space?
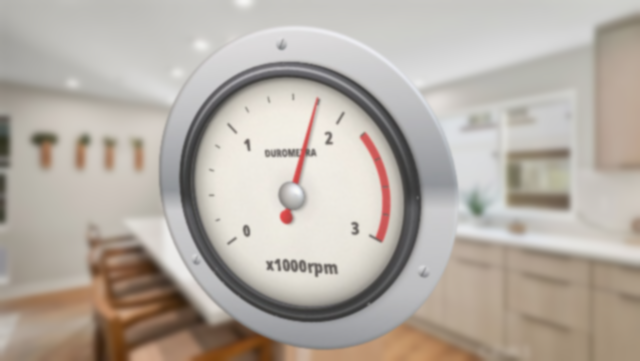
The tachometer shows 1800 rpm
